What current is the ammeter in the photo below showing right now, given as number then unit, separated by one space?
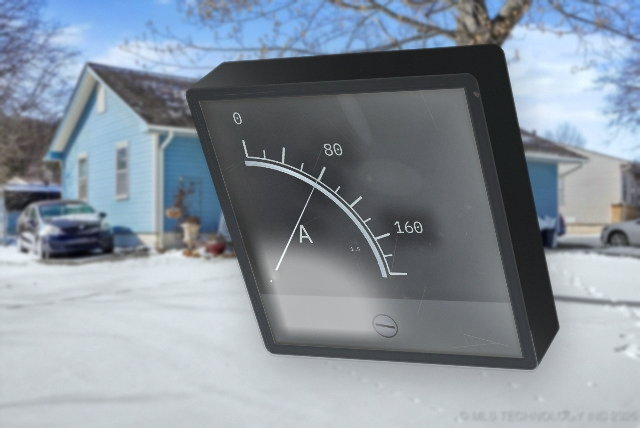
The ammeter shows 80 A
